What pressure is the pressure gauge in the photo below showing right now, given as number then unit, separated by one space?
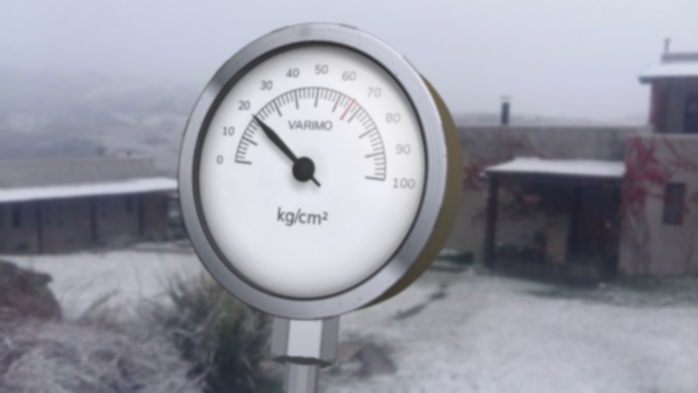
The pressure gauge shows 20 kg/cm²
